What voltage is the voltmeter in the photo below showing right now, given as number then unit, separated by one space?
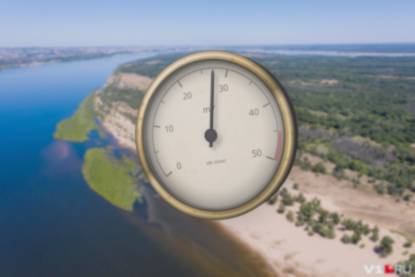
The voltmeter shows 27.5 mV
